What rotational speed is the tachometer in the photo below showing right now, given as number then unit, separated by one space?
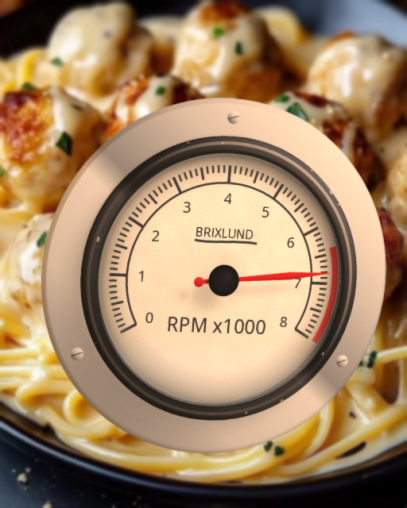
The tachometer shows 6800 rpm
